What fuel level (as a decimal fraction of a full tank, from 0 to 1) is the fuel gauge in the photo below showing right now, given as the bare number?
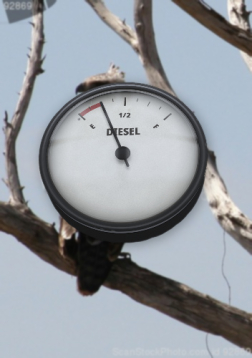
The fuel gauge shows 0.25
